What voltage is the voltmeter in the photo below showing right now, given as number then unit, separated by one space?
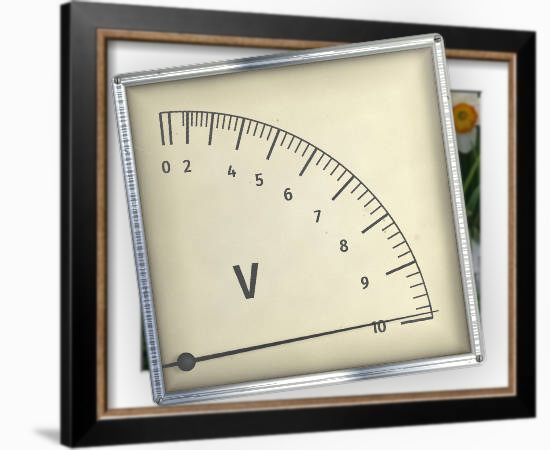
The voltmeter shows 9.9 V
